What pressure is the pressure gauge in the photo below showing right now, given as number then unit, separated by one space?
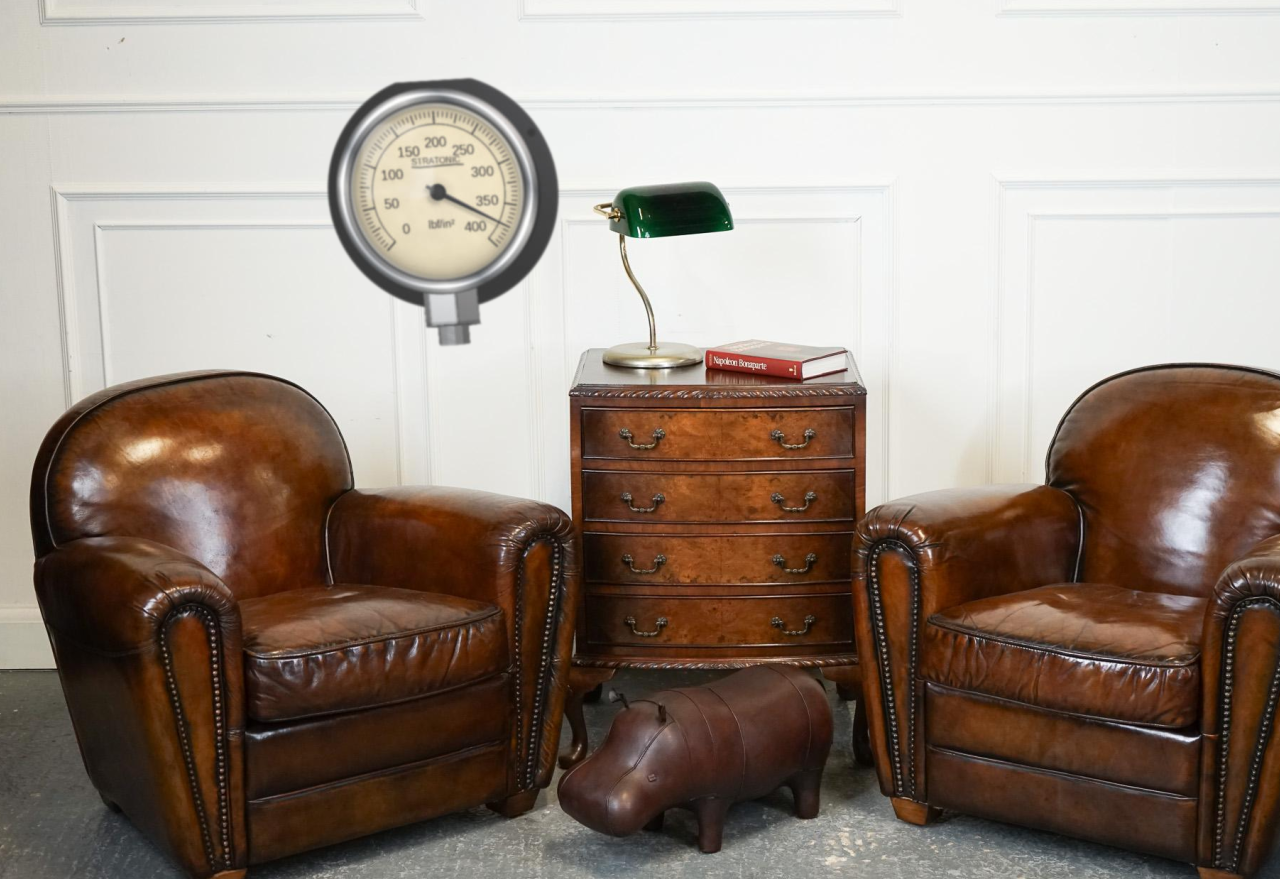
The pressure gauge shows 375 psi
